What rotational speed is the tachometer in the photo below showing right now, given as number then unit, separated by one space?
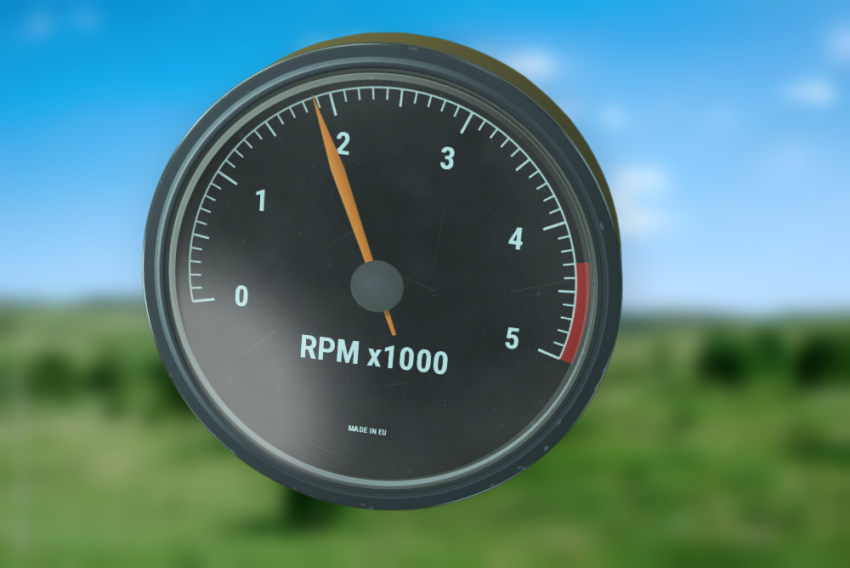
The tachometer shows 1900 rpm
